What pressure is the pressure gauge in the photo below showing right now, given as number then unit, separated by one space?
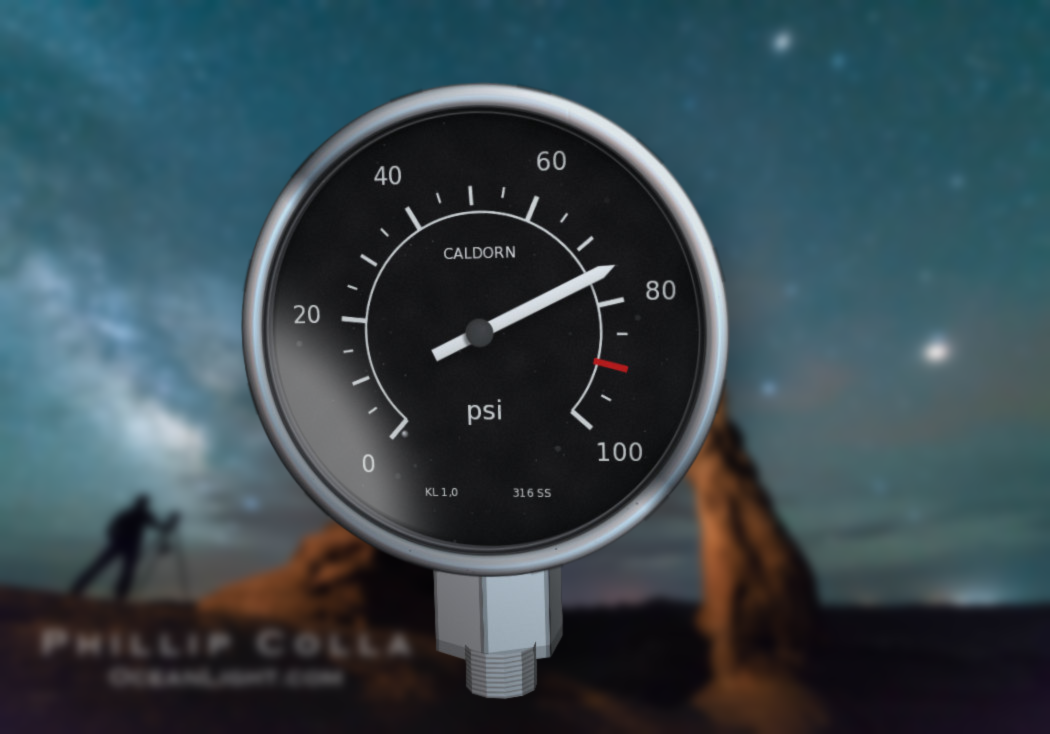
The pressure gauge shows 75 psi
